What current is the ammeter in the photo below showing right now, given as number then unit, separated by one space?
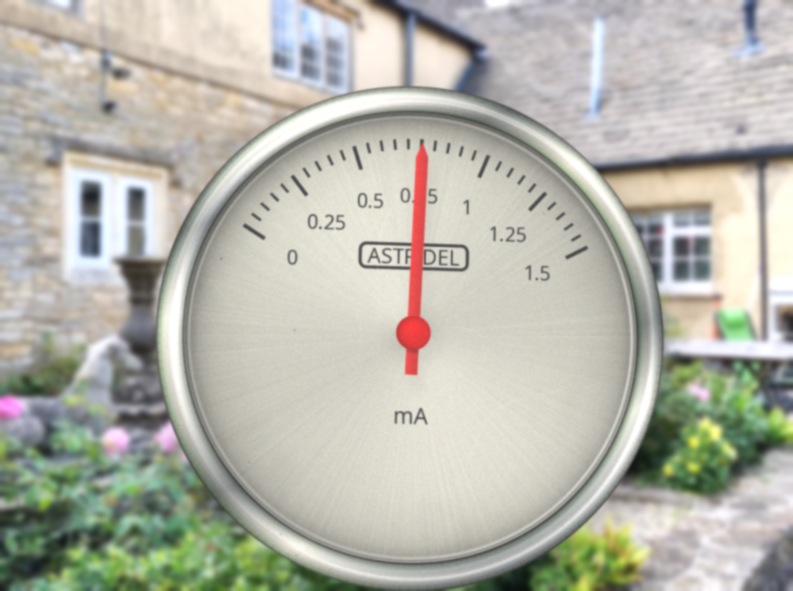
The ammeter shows 0.75 mA
